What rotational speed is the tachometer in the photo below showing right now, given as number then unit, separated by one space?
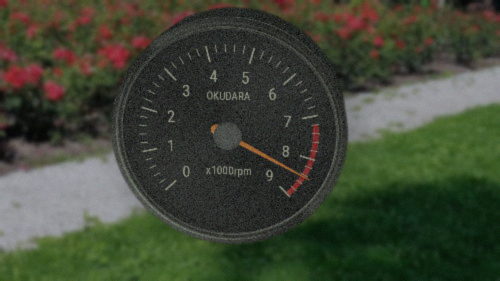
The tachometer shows 8400 rpm
